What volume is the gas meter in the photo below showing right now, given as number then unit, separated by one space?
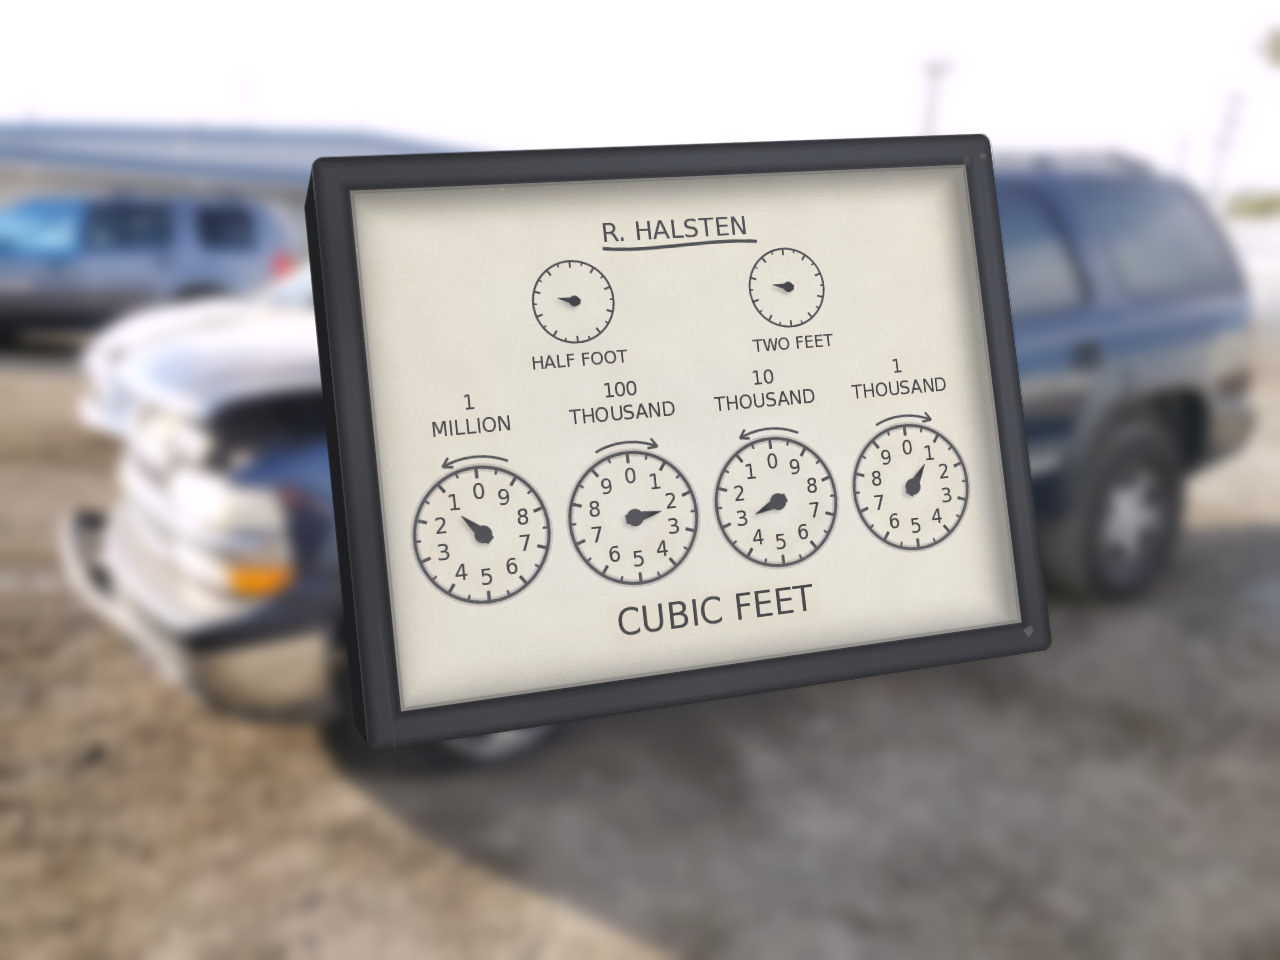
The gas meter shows 123100 ft³
